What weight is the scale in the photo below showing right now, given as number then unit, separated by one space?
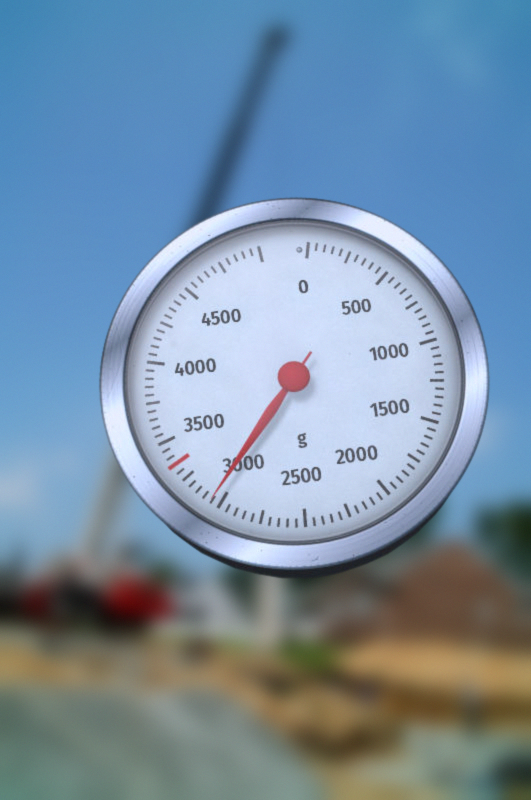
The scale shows 3050 g
